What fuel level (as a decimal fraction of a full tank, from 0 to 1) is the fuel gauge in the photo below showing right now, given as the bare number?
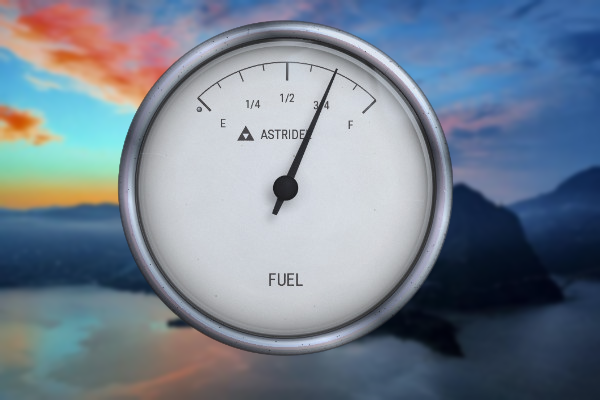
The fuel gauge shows 0.75
